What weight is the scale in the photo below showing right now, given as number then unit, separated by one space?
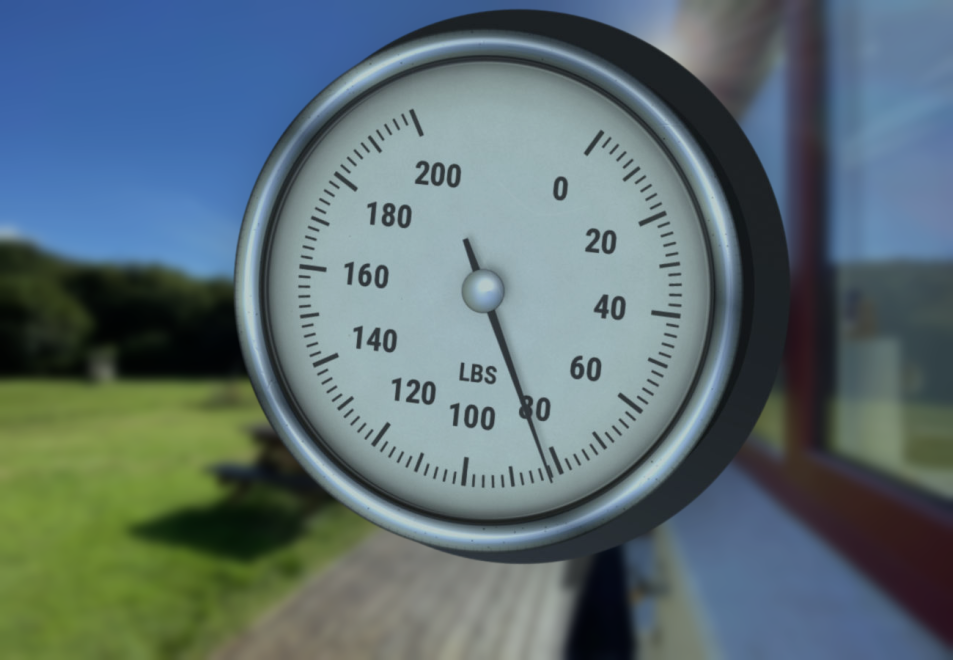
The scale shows 82 lb
